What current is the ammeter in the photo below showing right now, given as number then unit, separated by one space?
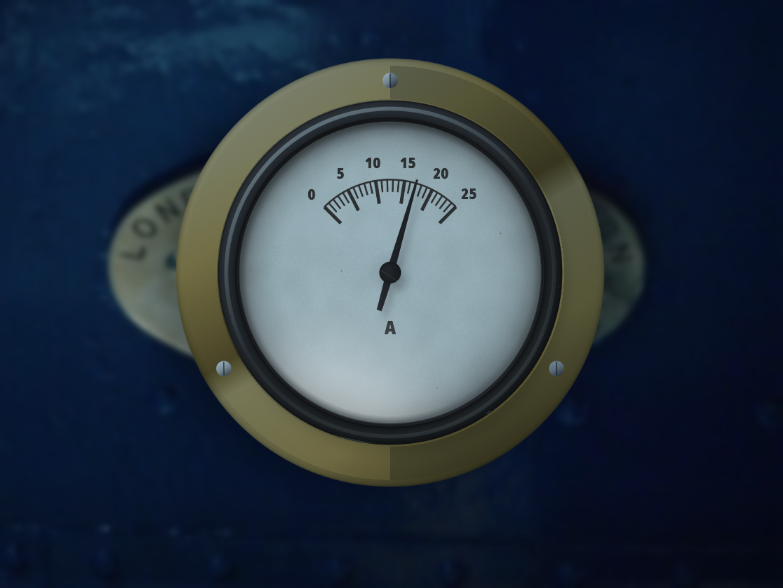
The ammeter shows 17 A
